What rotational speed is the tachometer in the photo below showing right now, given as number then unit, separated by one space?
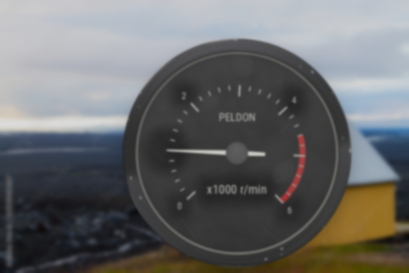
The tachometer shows 1000 rpm
